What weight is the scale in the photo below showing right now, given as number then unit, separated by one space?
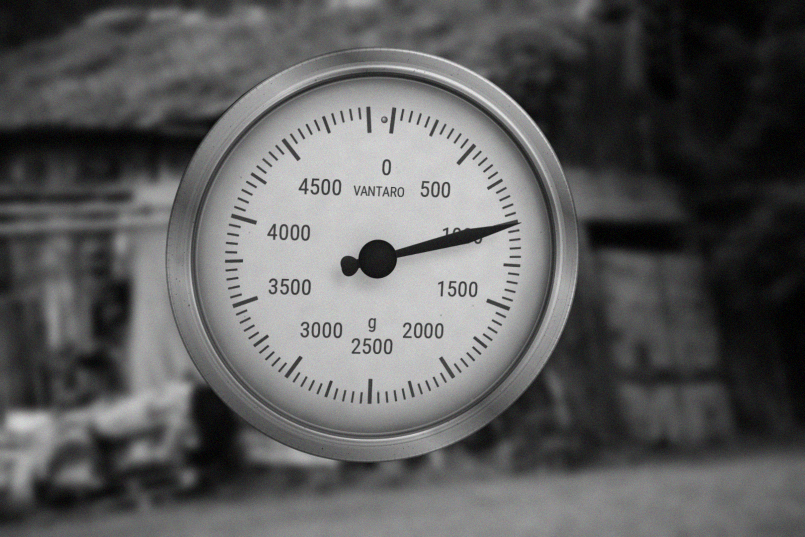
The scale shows 1000 g
